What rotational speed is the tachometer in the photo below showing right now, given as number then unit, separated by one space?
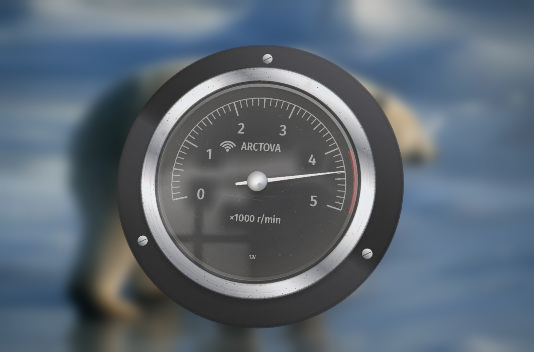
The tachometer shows 4400 rpm
